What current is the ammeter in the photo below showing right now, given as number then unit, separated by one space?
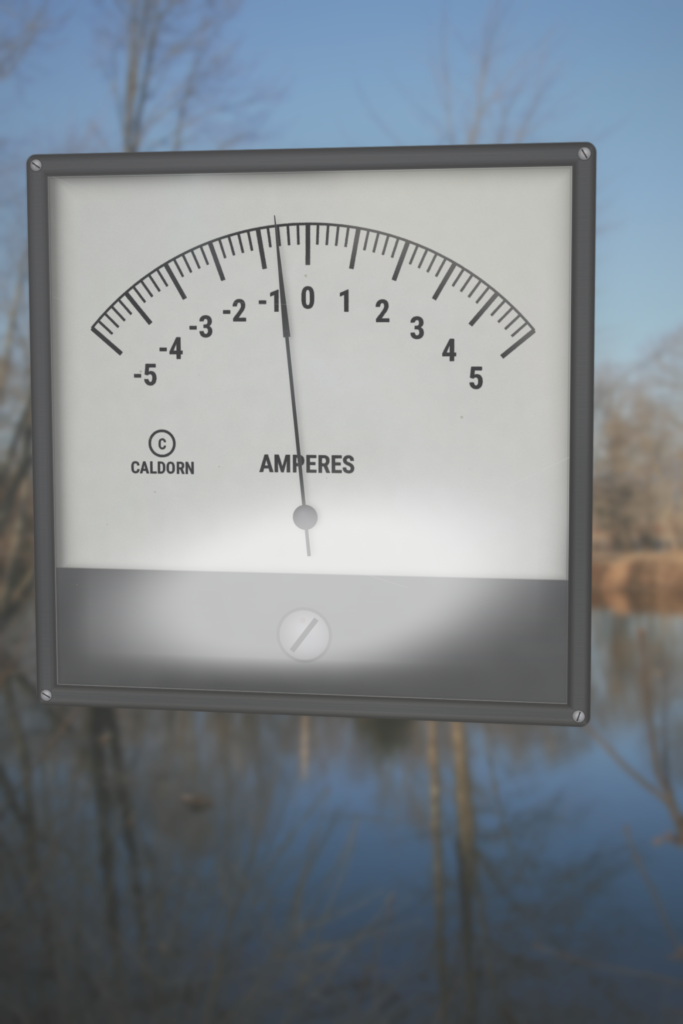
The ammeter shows -0.6 A
